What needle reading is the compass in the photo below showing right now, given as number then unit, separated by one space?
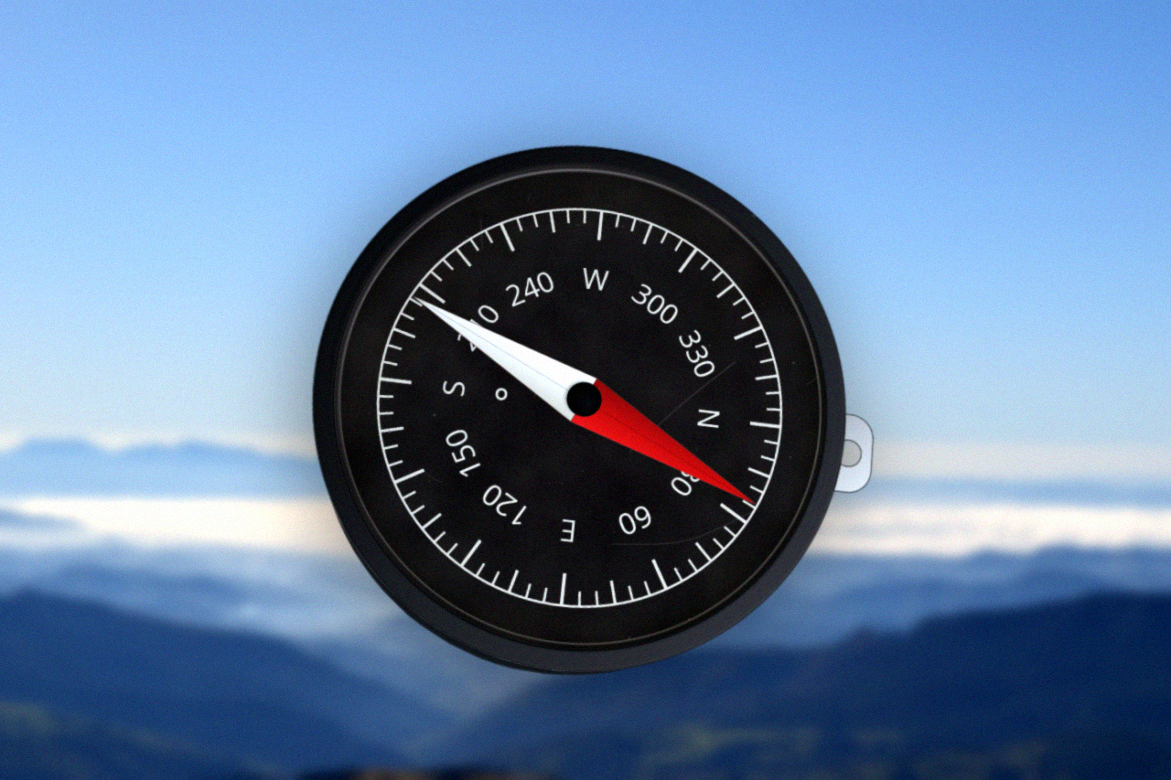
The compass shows 25 °
